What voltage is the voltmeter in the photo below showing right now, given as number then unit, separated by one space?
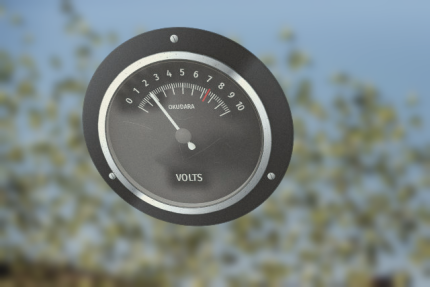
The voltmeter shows 2 V
